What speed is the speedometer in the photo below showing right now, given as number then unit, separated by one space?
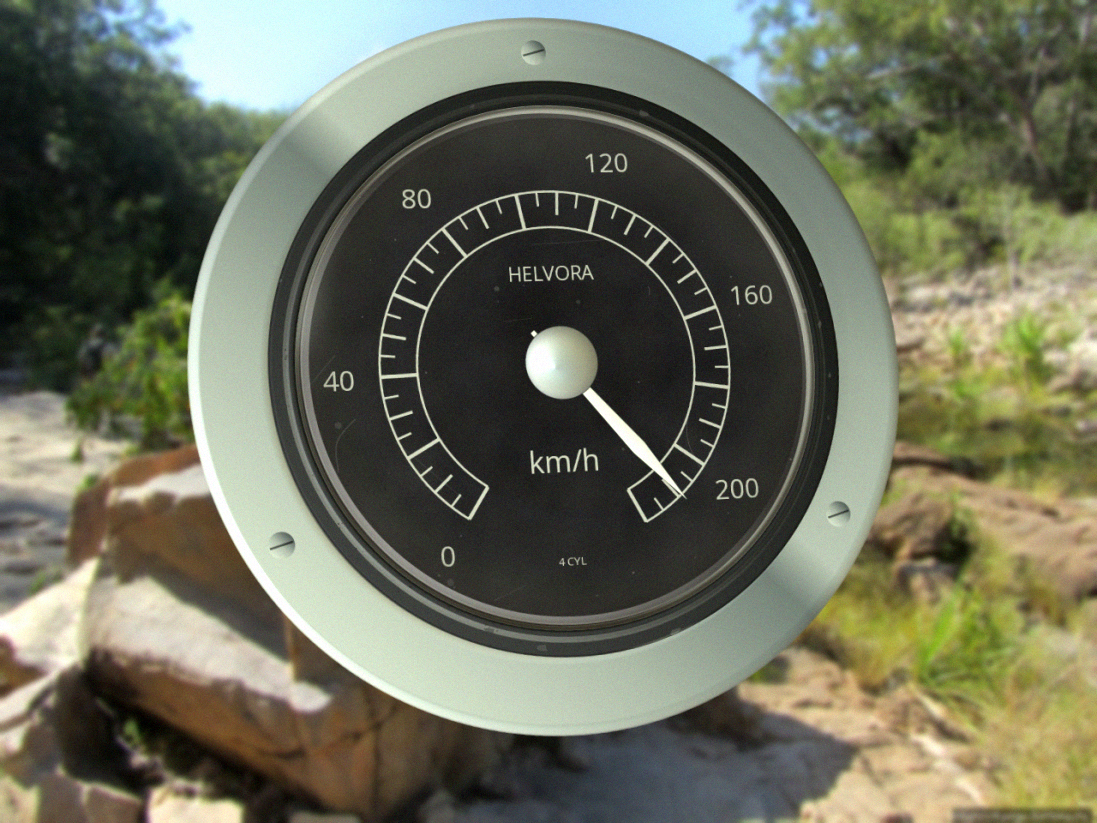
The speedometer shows 210 km/h
